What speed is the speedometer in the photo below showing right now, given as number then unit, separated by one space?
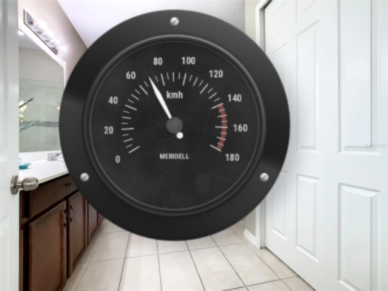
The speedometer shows 70 km/h
